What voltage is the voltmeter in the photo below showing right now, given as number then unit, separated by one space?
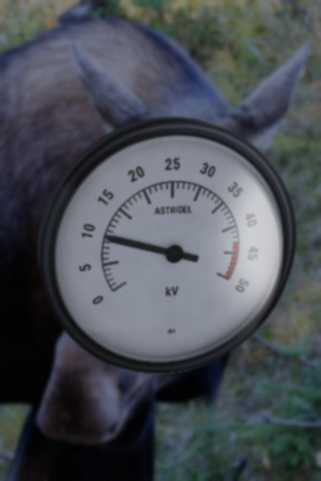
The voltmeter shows 10 kV
